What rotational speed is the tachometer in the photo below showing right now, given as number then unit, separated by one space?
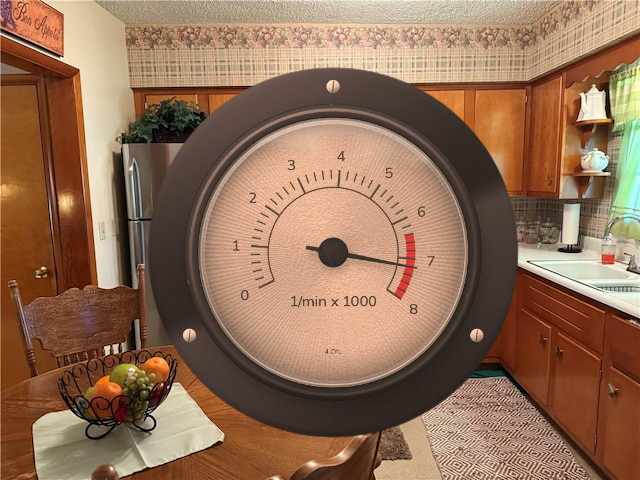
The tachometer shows 7200 rpm
